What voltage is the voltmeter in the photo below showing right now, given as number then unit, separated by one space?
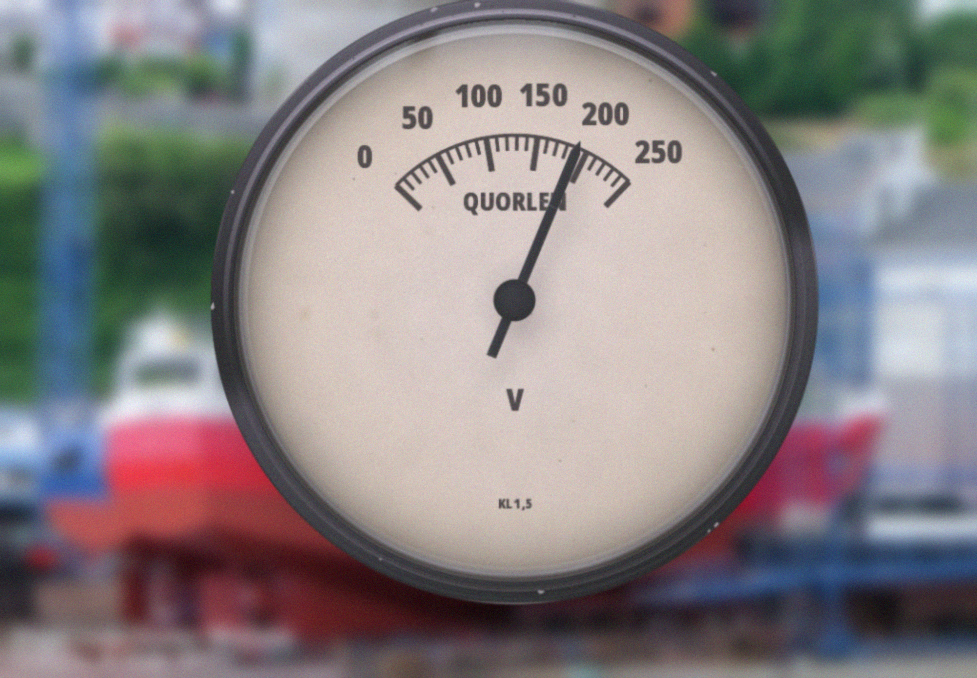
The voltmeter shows 190 V
